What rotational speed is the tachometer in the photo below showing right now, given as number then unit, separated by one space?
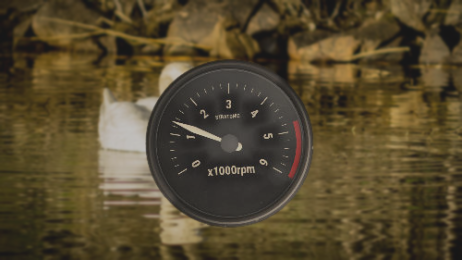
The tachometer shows 1300 rpm
